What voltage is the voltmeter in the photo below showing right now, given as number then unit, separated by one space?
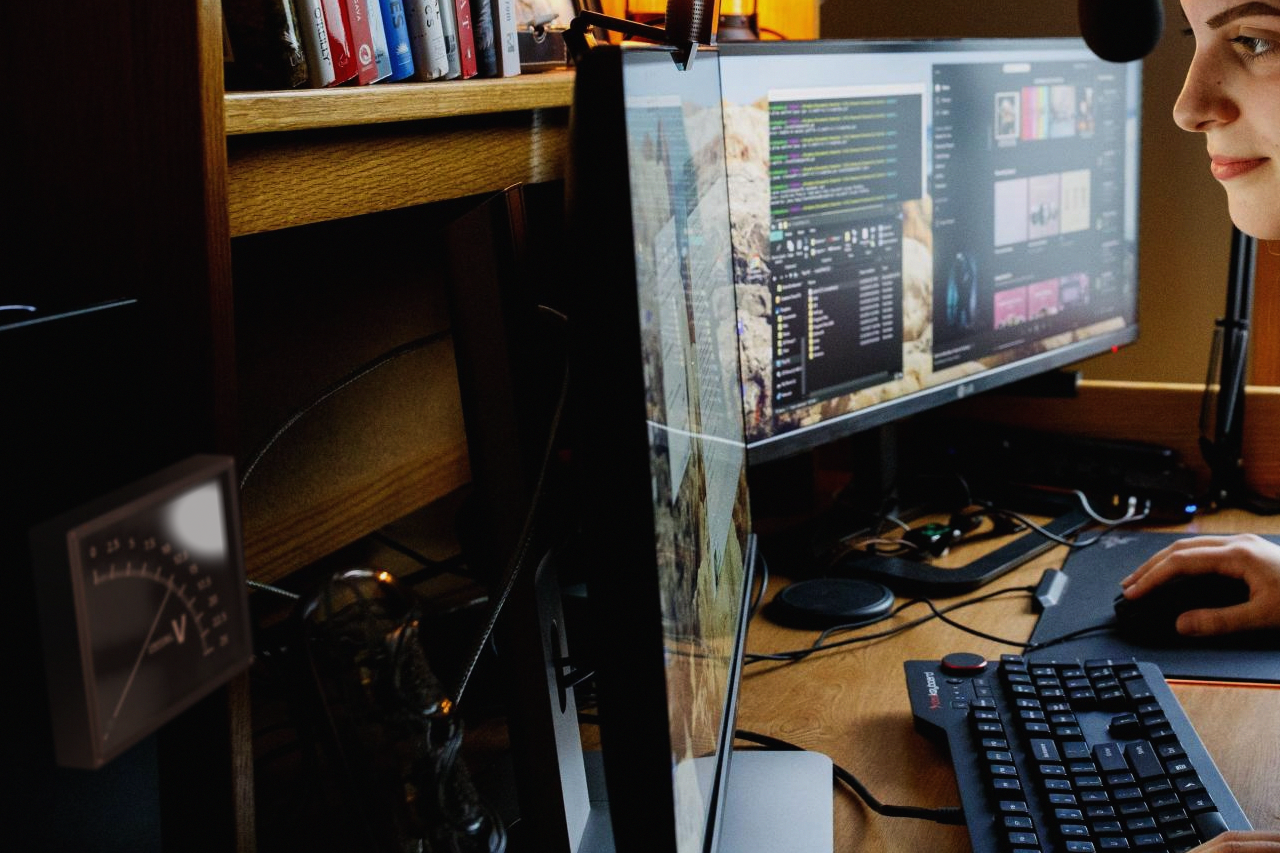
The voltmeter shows 12.5 V
